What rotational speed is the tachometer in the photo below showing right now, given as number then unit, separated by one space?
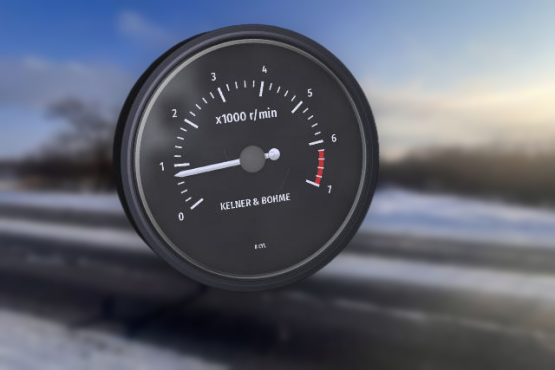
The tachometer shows 800 rpm
